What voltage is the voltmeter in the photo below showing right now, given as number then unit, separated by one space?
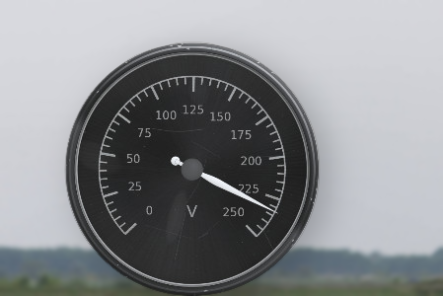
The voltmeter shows 232.5 V
